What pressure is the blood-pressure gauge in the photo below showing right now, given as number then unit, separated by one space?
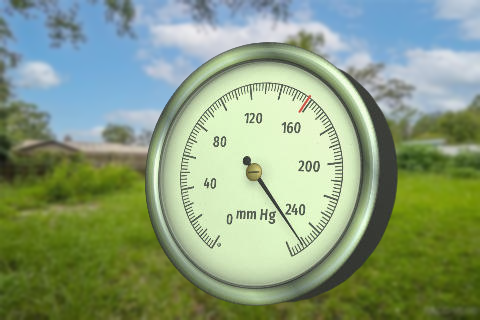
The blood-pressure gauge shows 250 mmHg
